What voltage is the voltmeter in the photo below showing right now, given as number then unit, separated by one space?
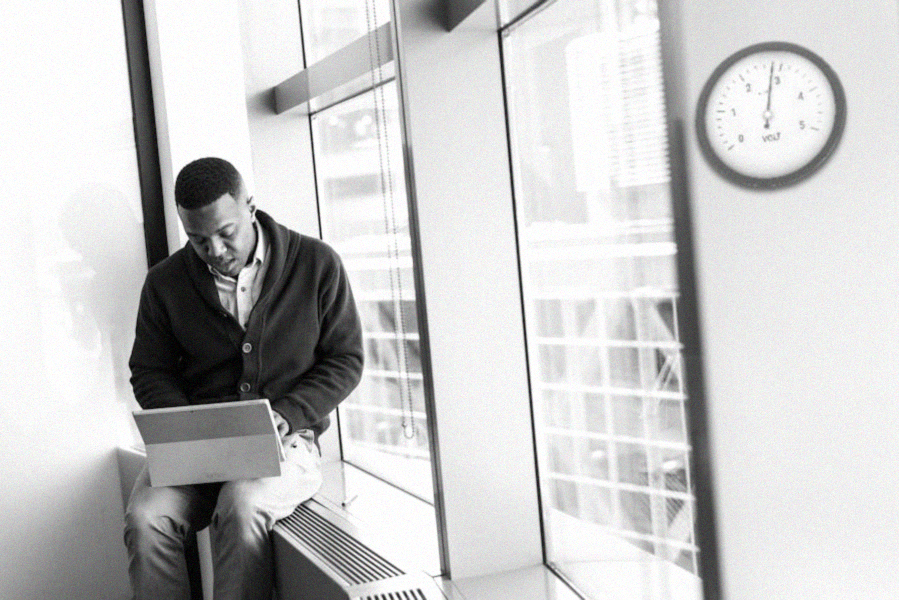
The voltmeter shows 2.8 V
